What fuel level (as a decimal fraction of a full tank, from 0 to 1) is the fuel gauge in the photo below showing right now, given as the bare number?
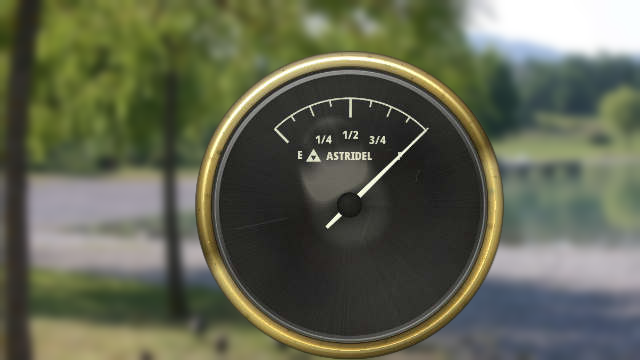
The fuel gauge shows 1
